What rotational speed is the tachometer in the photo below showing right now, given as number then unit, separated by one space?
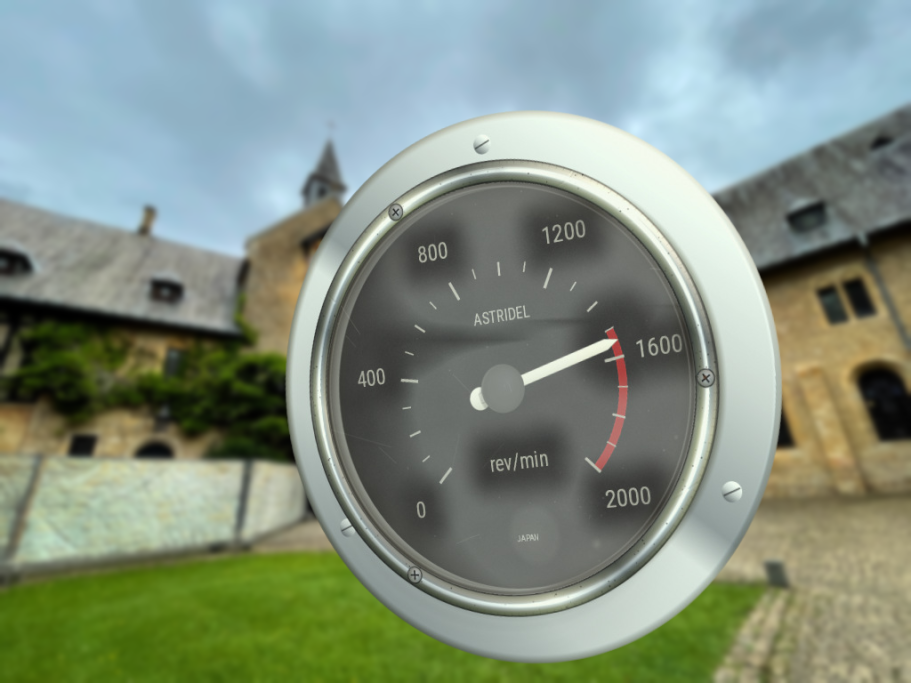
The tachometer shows 1550 rpm
